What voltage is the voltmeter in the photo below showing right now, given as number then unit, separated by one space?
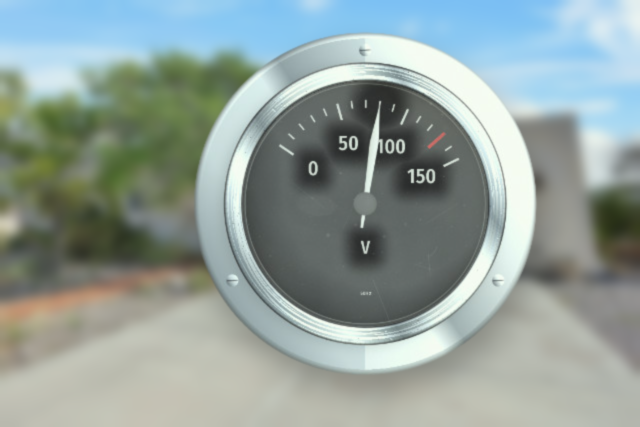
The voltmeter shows 80 V
